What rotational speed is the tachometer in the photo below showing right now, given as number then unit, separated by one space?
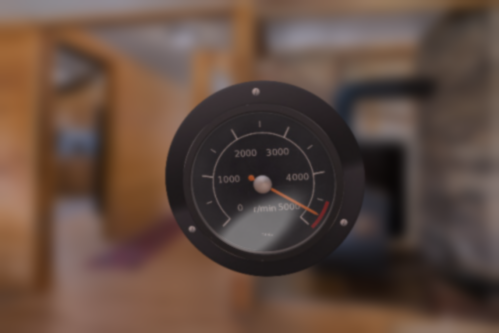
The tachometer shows 4750 rpm
